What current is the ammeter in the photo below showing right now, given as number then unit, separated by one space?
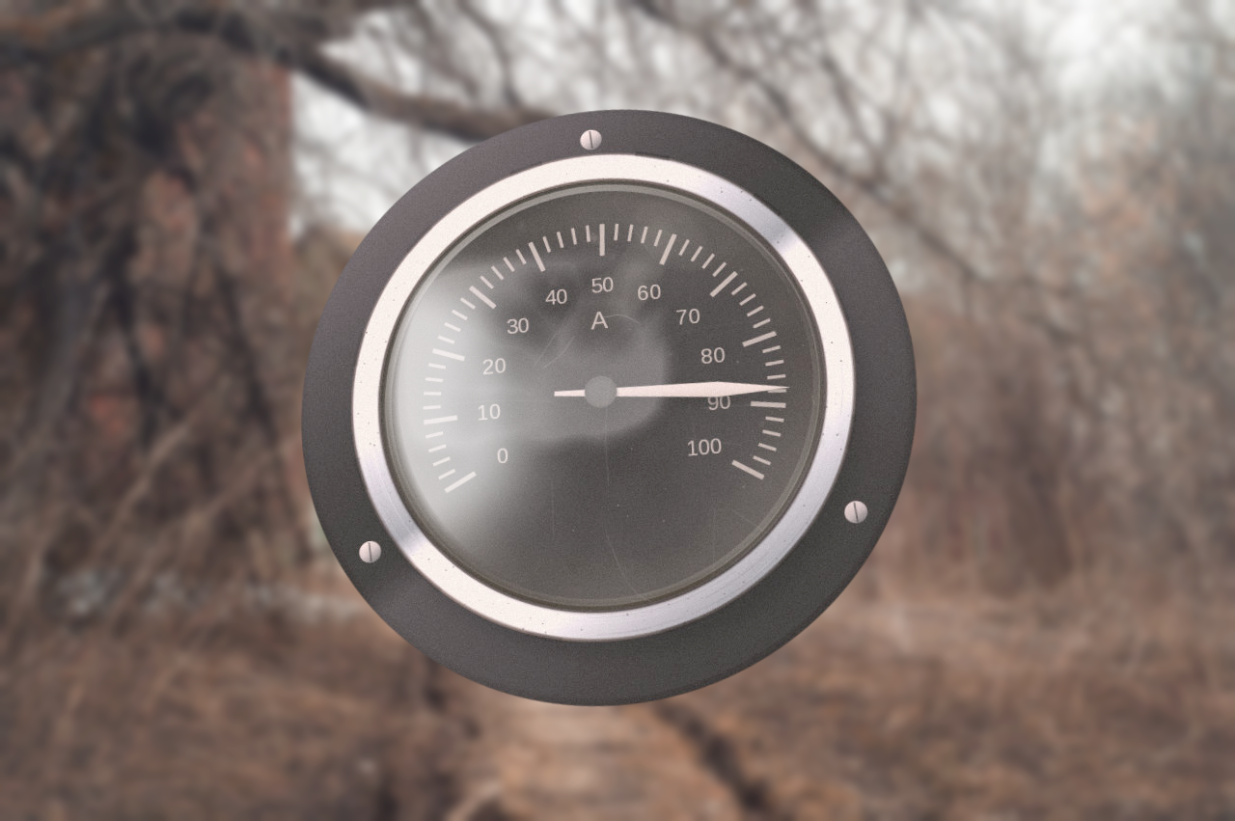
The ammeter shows 88 A
